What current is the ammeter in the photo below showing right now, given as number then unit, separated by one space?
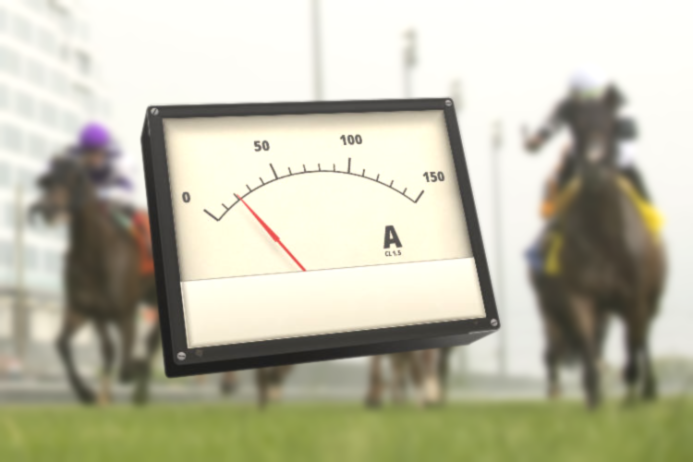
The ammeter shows 20 A
